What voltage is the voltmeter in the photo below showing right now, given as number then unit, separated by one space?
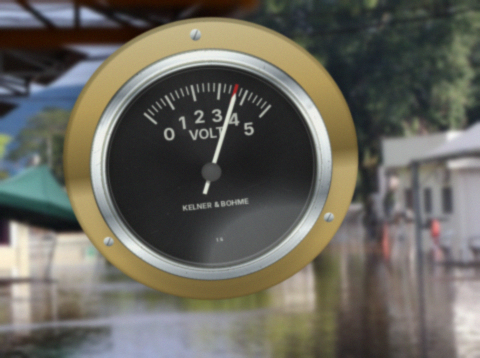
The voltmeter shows 3.6 V
